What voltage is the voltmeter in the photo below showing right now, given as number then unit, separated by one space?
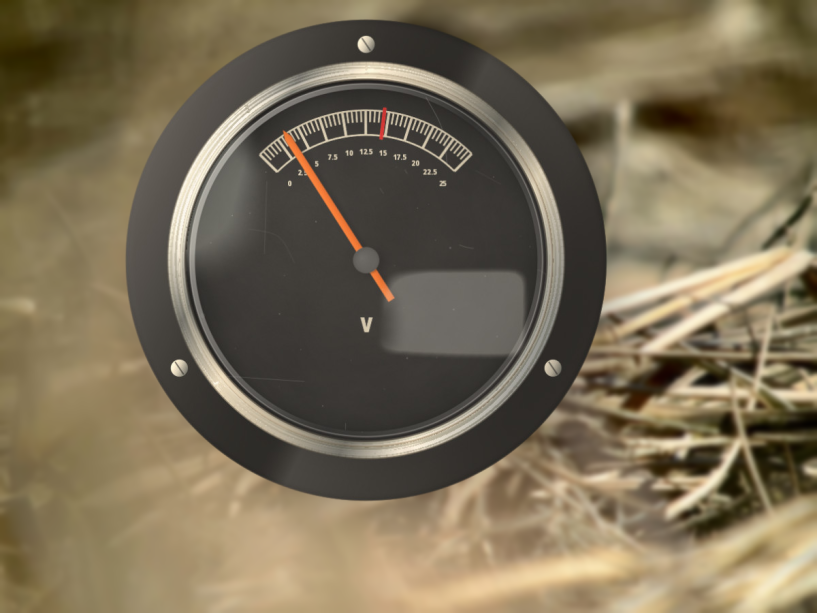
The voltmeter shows 3.5 V
